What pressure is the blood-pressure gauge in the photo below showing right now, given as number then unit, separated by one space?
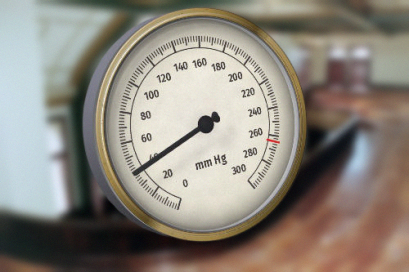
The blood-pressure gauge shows 40 mmHg
